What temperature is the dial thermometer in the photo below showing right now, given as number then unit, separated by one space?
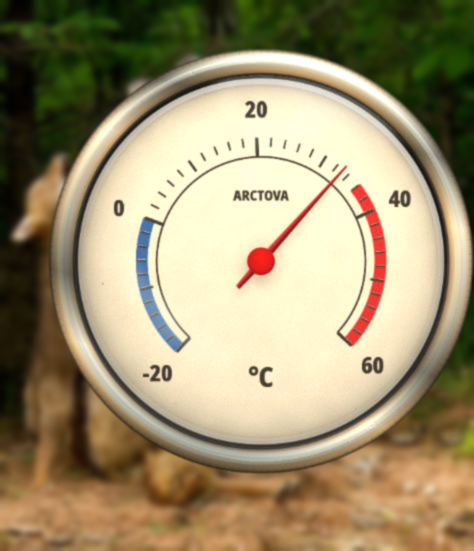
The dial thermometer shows 33 °C
